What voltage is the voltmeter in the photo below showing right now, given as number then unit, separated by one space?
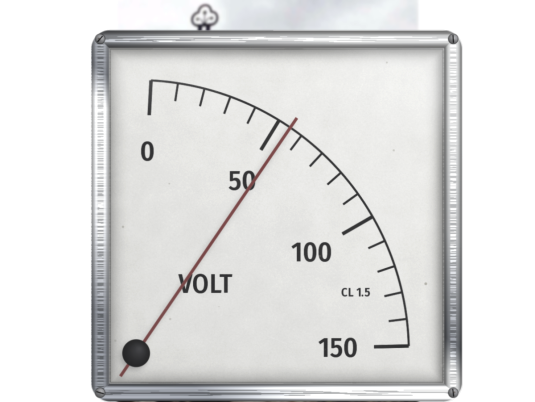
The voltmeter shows 55 V
